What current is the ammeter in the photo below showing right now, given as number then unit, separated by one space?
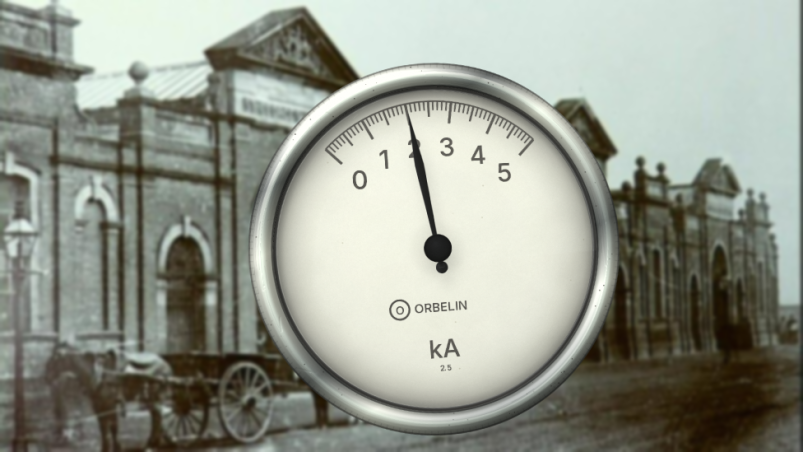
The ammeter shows 2 kA
